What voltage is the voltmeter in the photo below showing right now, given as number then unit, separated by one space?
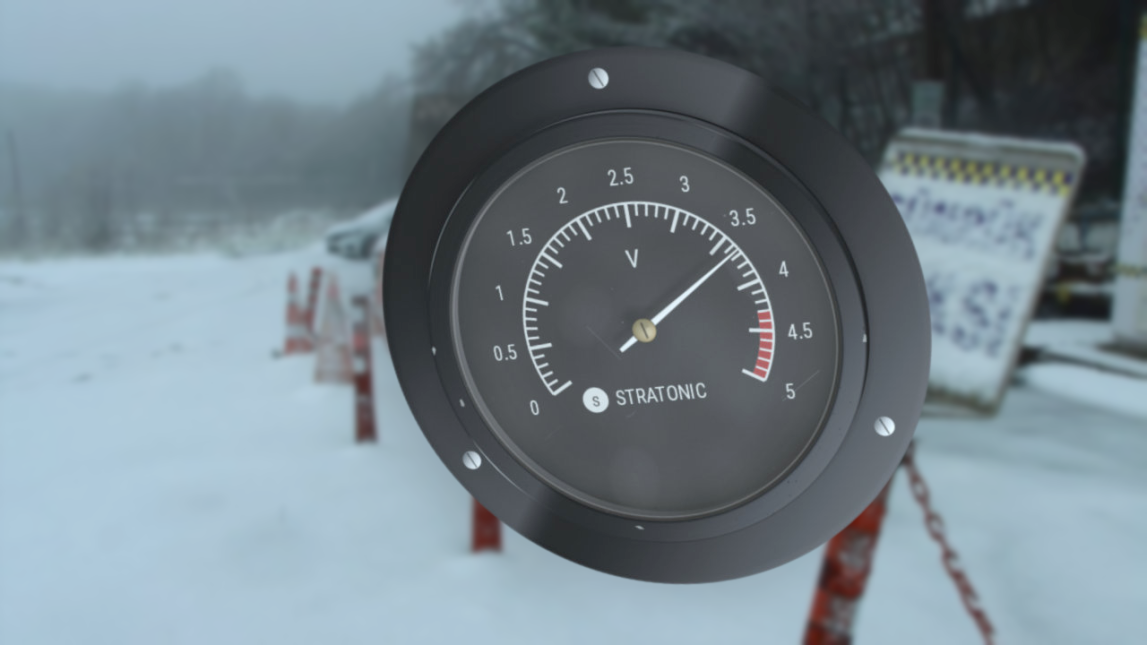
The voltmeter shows 3.65 V
